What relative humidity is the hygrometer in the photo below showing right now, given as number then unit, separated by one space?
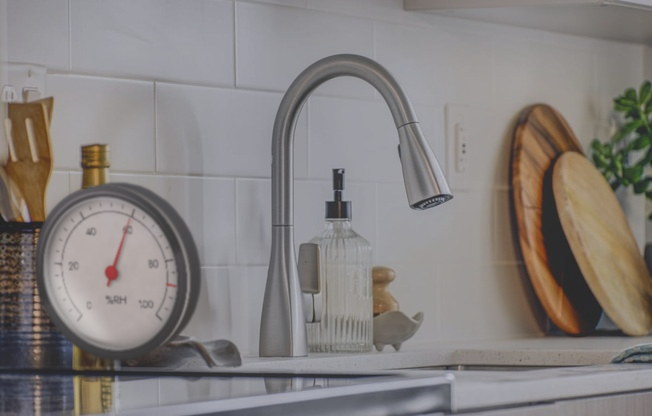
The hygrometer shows 60 %
